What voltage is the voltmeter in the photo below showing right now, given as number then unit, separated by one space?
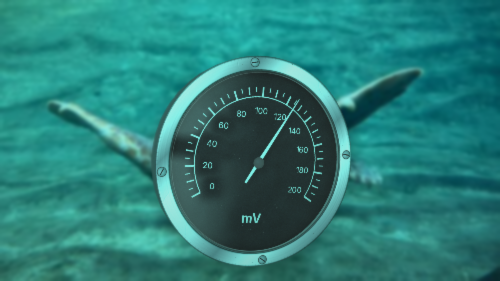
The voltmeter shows 125 mV
